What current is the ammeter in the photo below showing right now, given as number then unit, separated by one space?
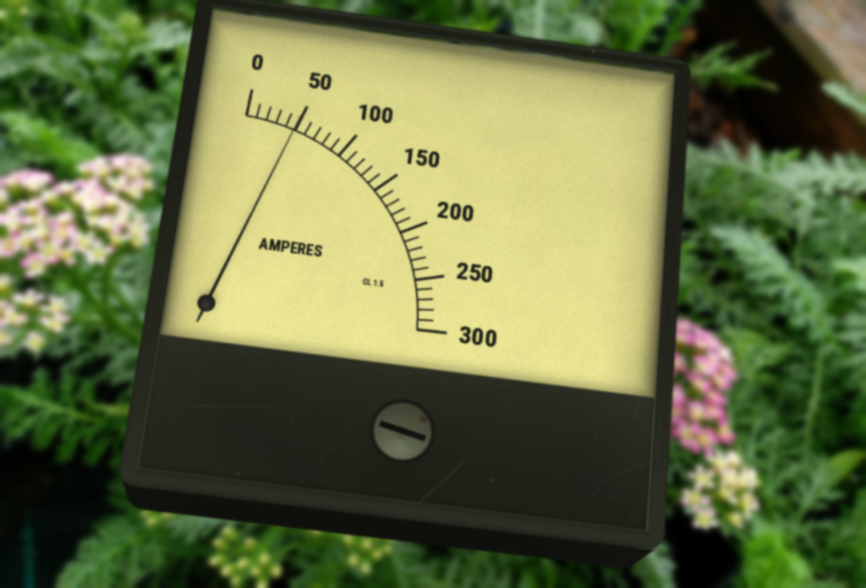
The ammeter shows 50 A
